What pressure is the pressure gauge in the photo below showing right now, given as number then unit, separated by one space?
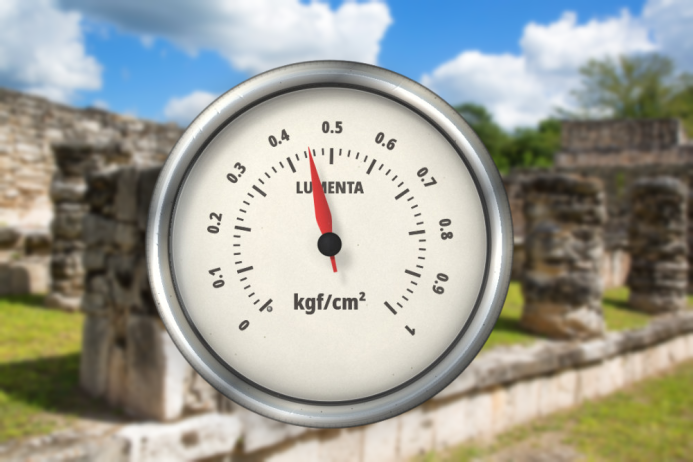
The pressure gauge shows 0.45 kg/cm²
